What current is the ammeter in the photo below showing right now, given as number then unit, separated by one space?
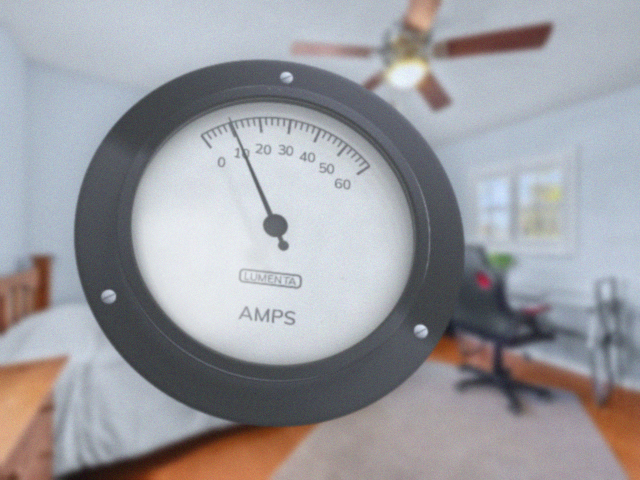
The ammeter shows 10 A
